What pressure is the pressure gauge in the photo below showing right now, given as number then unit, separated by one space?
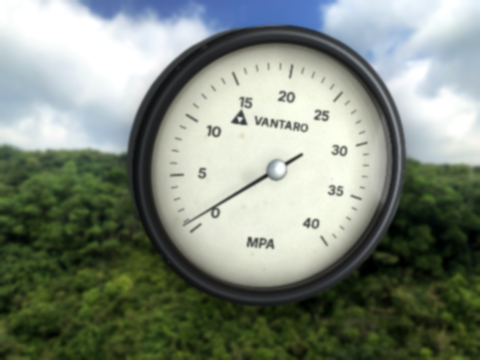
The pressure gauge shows 1 MPa
